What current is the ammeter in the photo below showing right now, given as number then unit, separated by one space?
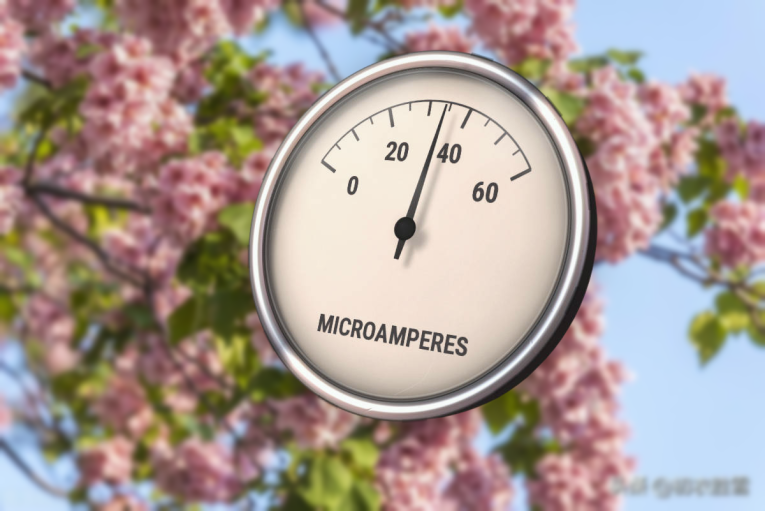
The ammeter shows 35 µA
